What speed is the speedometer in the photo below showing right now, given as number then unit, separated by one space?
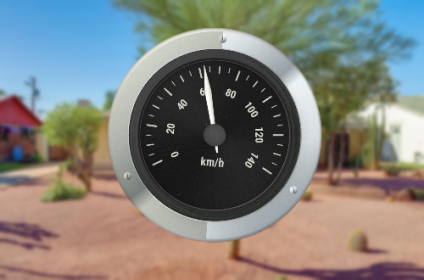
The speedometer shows 62.5 km/h
